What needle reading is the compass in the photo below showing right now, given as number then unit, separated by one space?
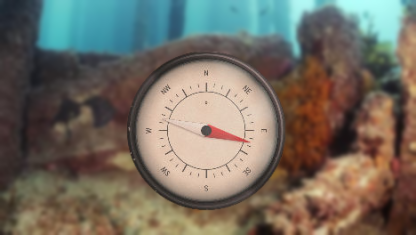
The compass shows 105 °
